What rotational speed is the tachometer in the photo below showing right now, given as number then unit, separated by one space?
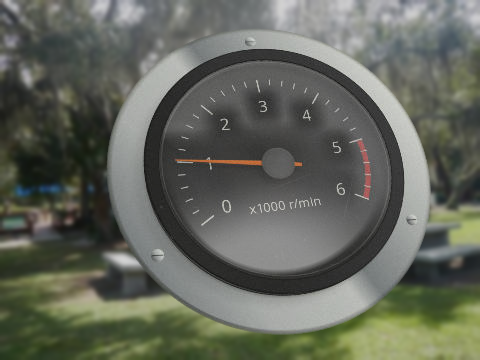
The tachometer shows 1000 rpm
